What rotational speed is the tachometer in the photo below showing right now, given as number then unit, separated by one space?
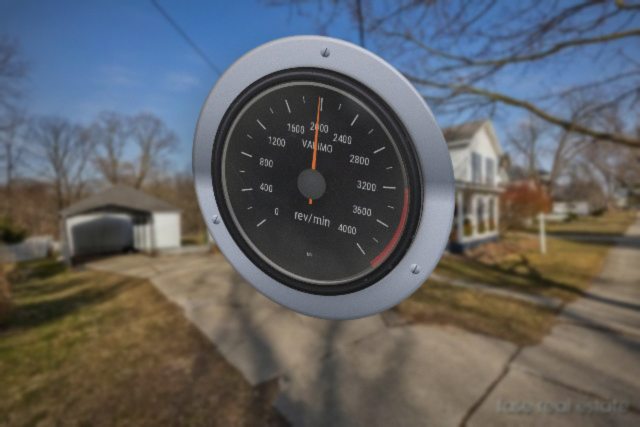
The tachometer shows 2000 rpm
